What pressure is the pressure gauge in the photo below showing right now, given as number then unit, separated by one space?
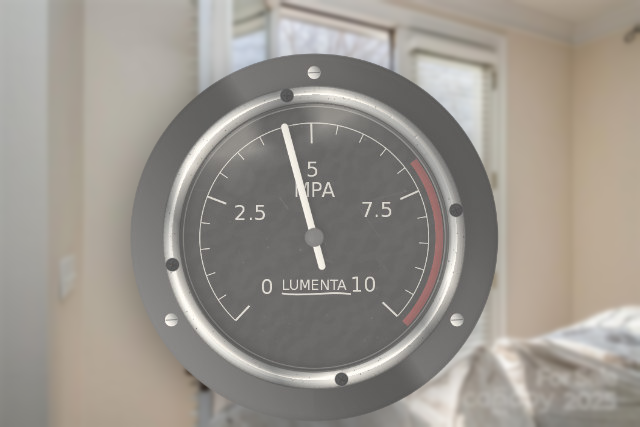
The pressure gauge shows 4.5 MPa
